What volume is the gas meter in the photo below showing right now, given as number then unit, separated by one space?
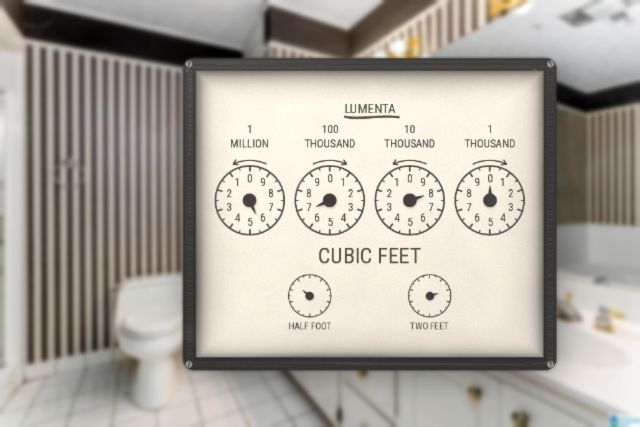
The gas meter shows 568000 ft³
